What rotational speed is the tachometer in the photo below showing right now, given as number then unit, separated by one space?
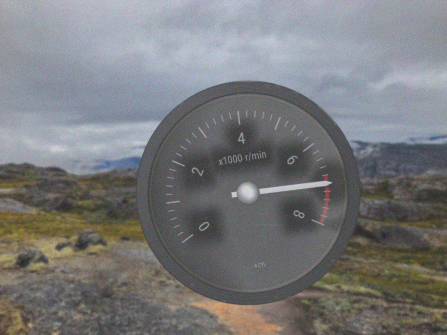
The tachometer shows 7000 rpm
